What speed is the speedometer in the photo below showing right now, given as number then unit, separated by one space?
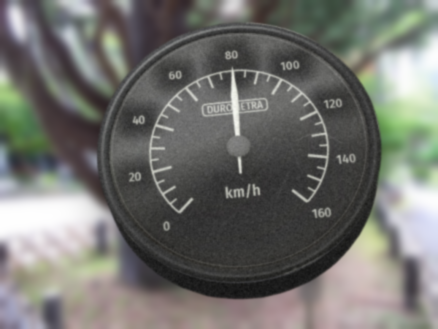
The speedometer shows 80 km/h
